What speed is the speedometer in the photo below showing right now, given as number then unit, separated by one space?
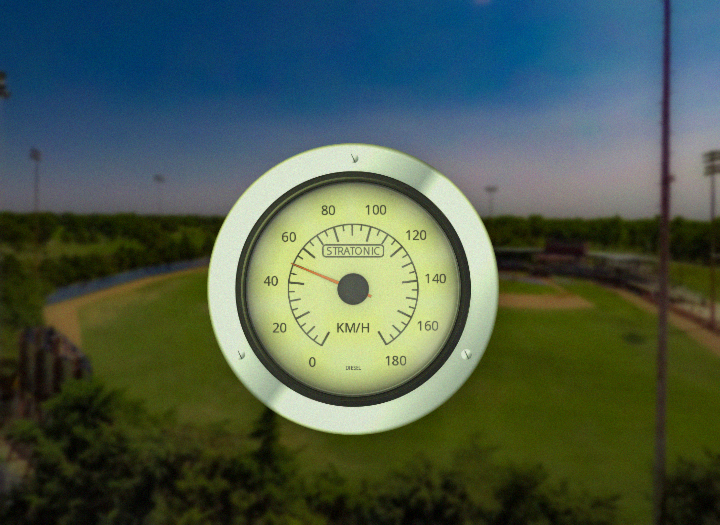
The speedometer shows 50 km/h
